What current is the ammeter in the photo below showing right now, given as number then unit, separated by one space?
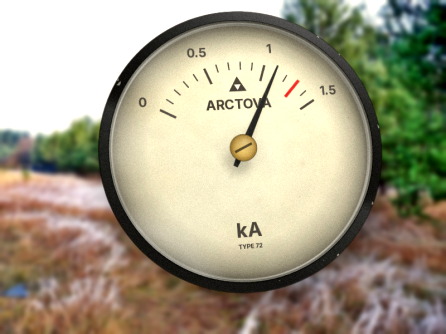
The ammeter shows 1.1 kA
